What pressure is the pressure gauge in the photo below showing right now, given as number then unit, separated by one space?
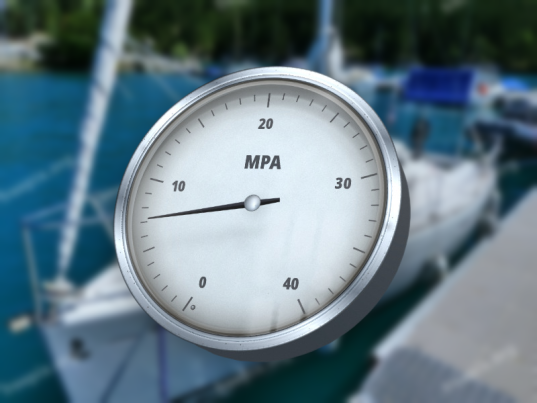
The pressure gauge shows 7 MPa
